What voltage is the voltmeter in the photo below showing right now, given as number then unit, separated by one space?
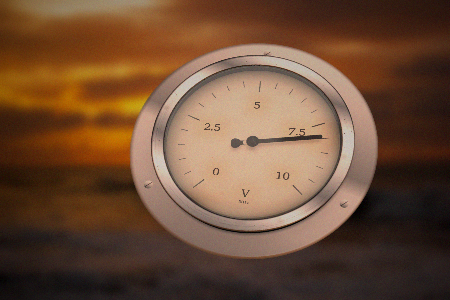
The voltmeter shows 8 V
